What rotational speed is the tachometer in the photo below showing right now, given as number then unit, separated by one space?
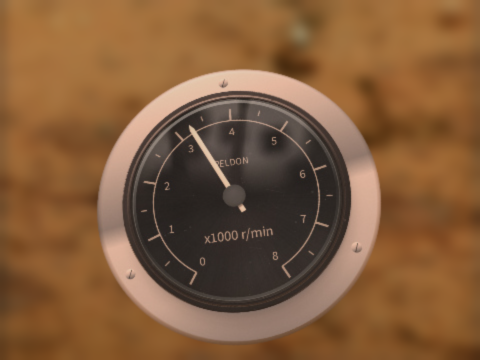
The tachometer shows 3250 rpm
